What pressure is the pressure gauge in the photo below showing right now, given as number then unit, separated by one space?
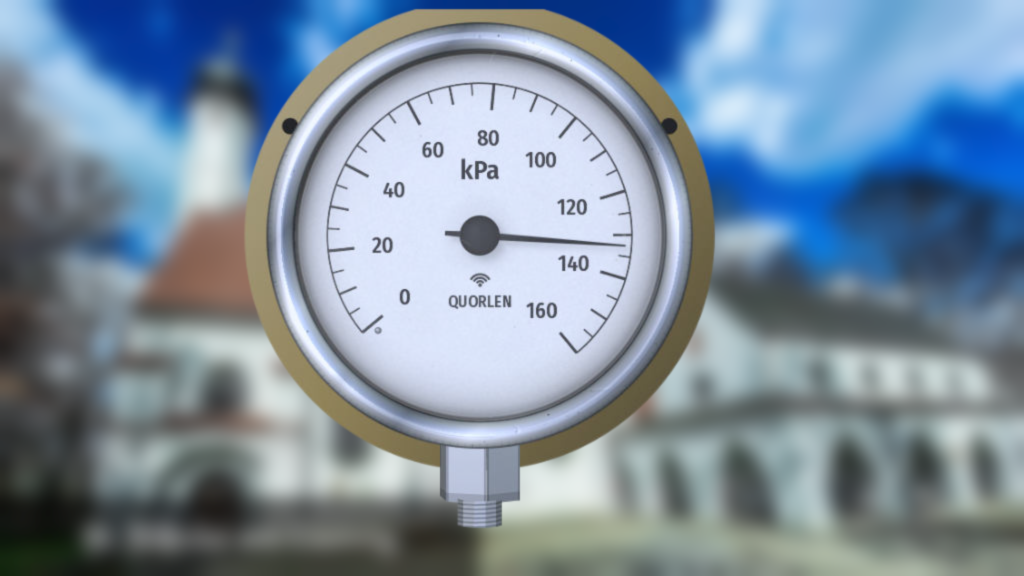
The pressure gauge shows 132.5 kPa
